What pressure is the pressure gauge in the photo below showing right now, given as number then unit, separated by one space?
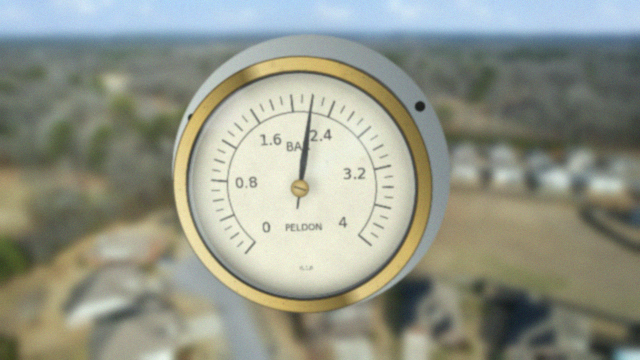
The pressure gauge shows 2.2 bar
